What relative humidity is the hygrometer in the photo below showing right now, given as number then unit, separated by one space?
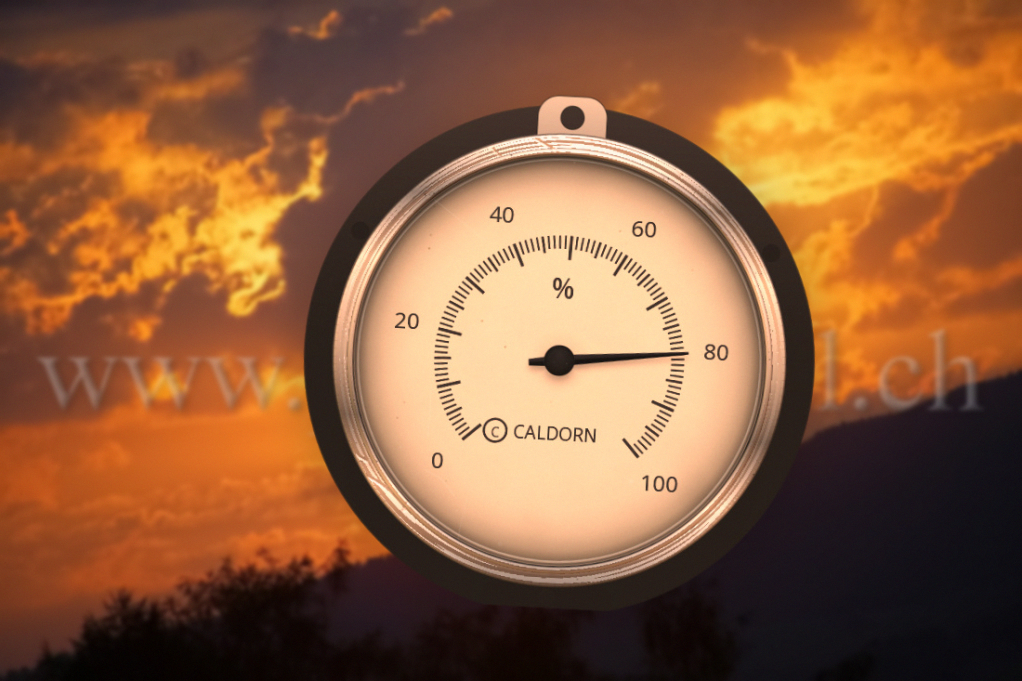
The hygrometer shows 80 %
